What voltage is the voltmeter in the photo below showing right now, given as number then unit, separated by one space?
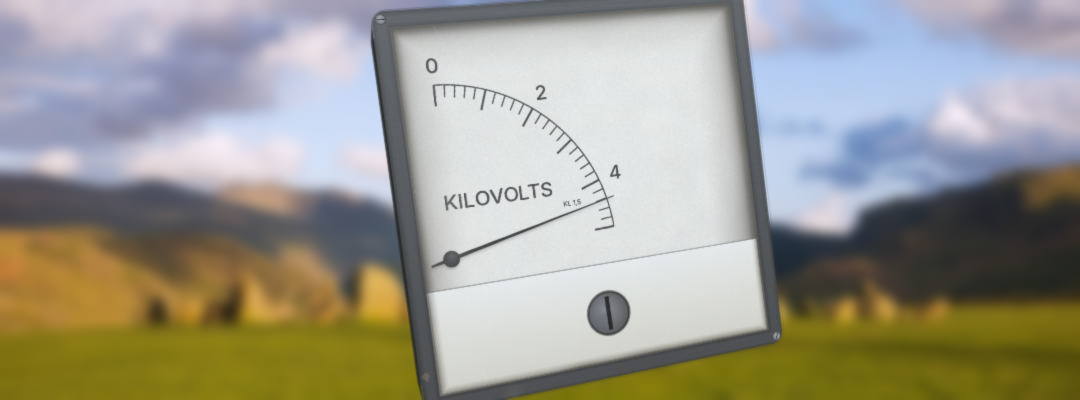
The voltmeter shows 4.4 kV
